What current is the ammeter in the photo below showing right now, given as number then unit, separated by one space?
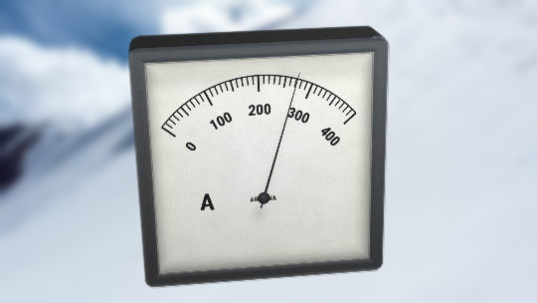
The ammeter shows 270 A
